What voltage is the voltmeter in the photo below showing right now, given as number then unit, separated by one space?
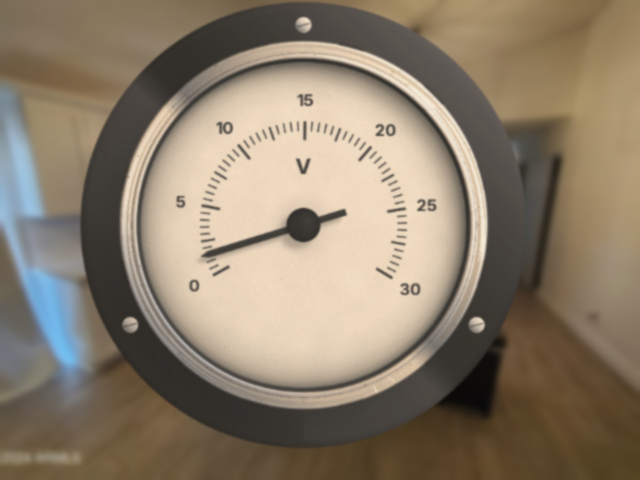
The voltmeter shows 1.5 V
